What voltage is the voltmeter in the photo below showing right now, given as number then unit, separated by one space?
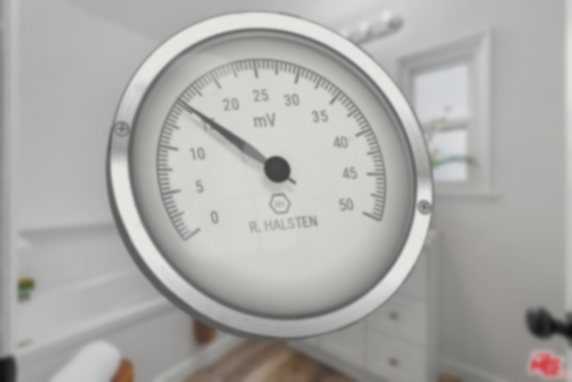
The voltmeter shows 15 mV
